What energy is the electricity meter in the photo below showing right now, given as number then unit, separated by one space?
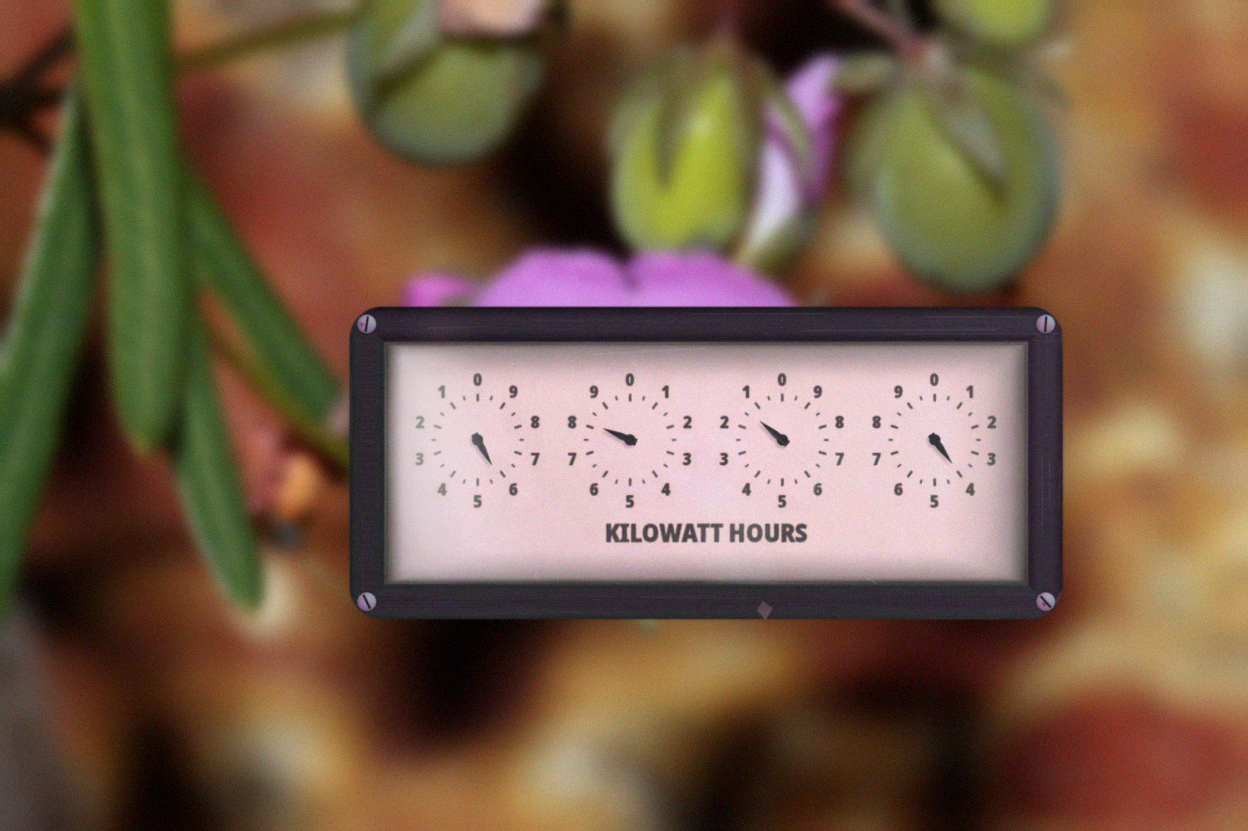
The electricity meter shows 5814 kWh
